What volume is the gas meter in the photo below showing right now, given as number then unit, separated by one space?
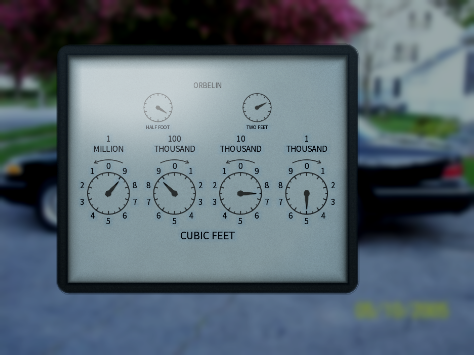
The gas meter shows 887500 ft³
